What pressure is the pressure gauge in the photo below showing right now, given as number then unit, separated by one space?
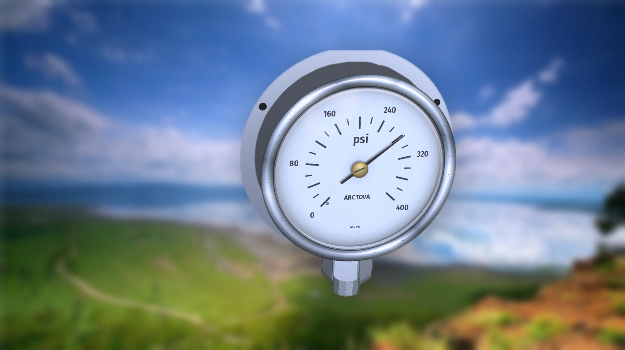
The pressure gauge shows 280 psi
